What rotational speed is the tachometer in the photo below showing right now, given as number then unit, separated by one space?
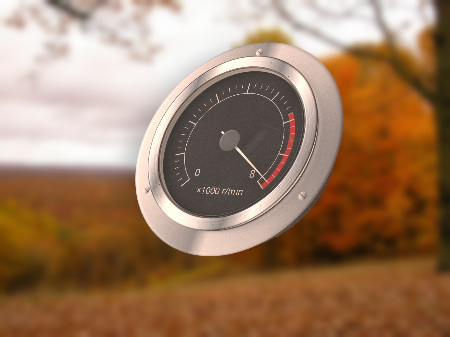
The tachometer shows 7800 rpm
